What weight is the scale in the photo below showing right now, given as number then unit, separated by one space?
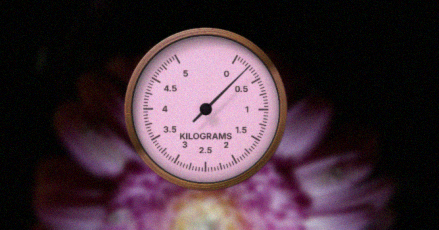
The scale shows 0.25 kg
